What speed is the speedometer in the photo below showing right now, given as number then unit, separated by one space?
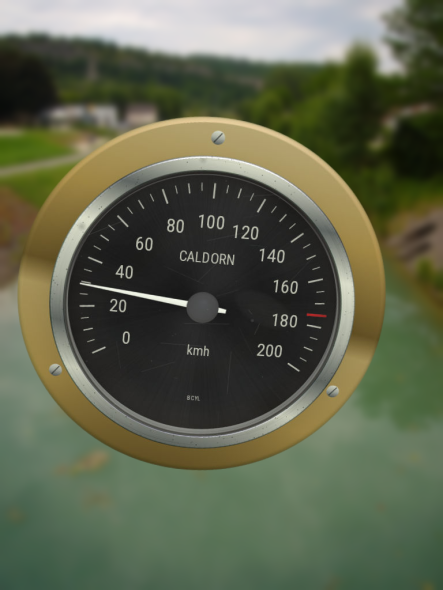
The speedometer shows 30 km/h
